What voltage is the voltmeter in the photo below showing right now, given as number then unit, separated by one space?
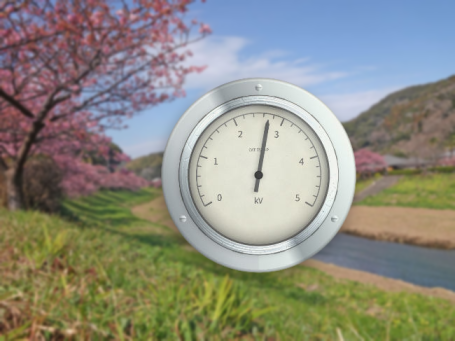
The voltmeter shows 2.7 kV
